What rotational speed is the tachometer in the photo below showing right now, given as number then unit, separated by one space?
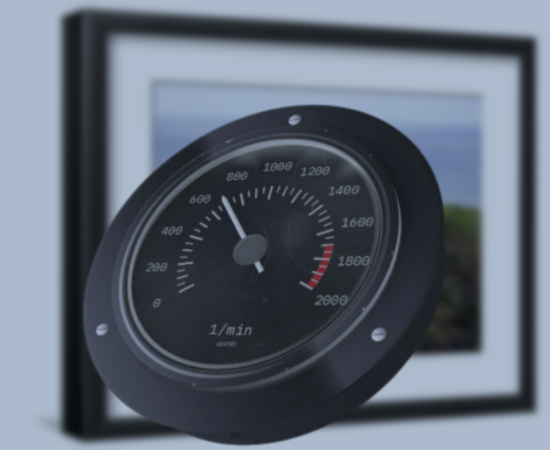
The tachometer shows 700 rpm
